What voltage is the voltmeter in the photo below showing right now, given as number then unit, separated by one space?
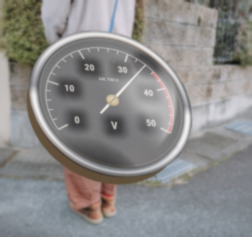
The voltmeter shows 34 V
